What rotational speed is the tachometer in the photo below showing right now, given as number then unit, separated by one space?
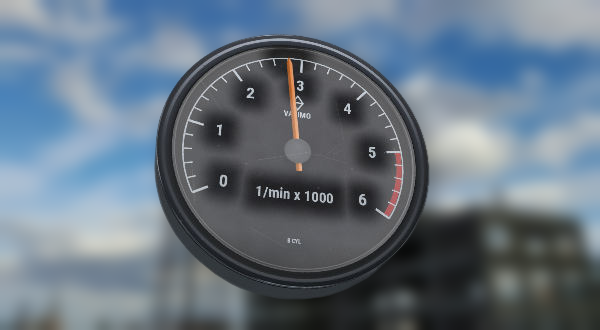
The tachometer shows 2800 rpm
